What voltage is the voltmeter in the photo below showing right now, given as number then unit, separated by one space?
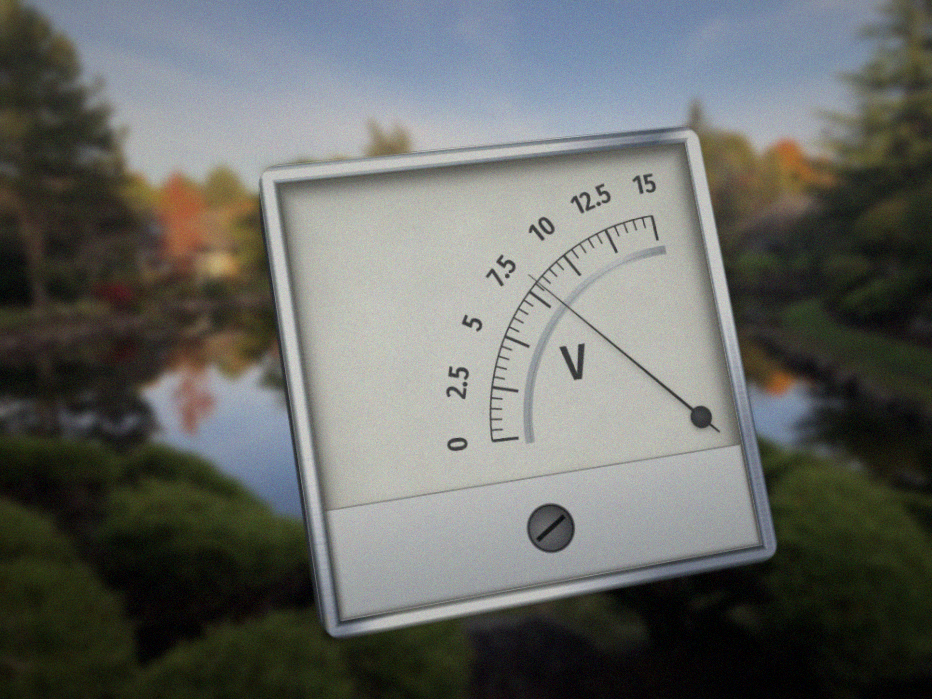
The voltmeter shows 8 V
